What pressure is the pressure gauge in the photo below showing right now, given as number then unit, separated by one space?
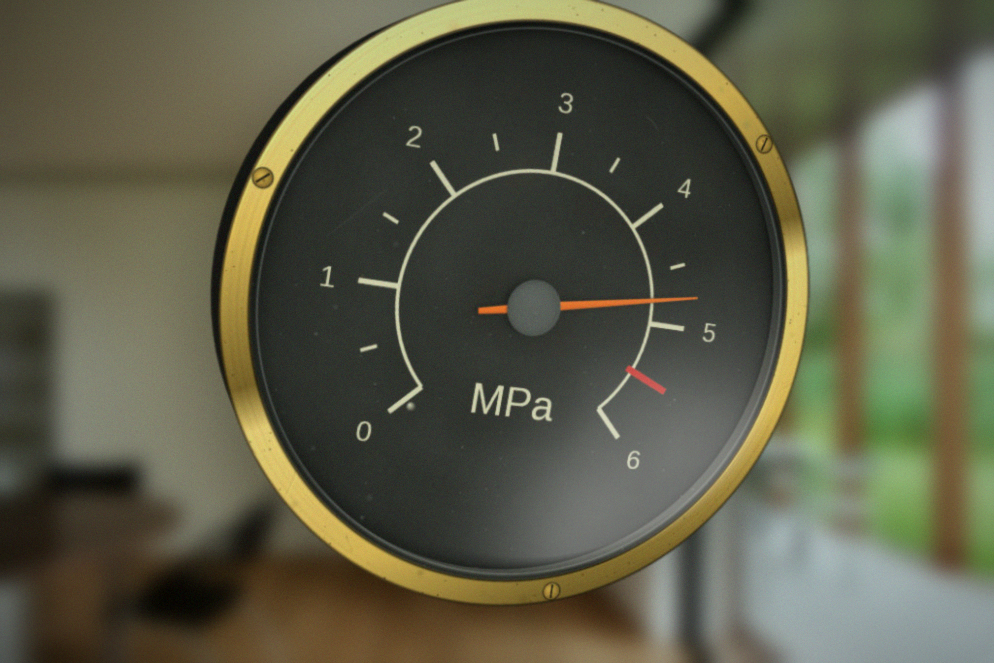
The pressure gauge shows 4.75 MPa
